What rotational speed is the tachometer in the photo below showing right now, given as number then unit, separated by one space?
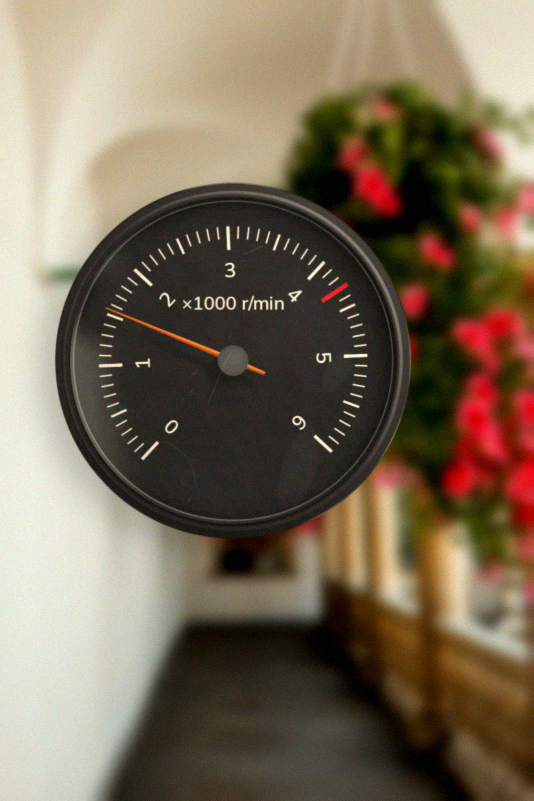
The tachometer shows 1550 rpm
